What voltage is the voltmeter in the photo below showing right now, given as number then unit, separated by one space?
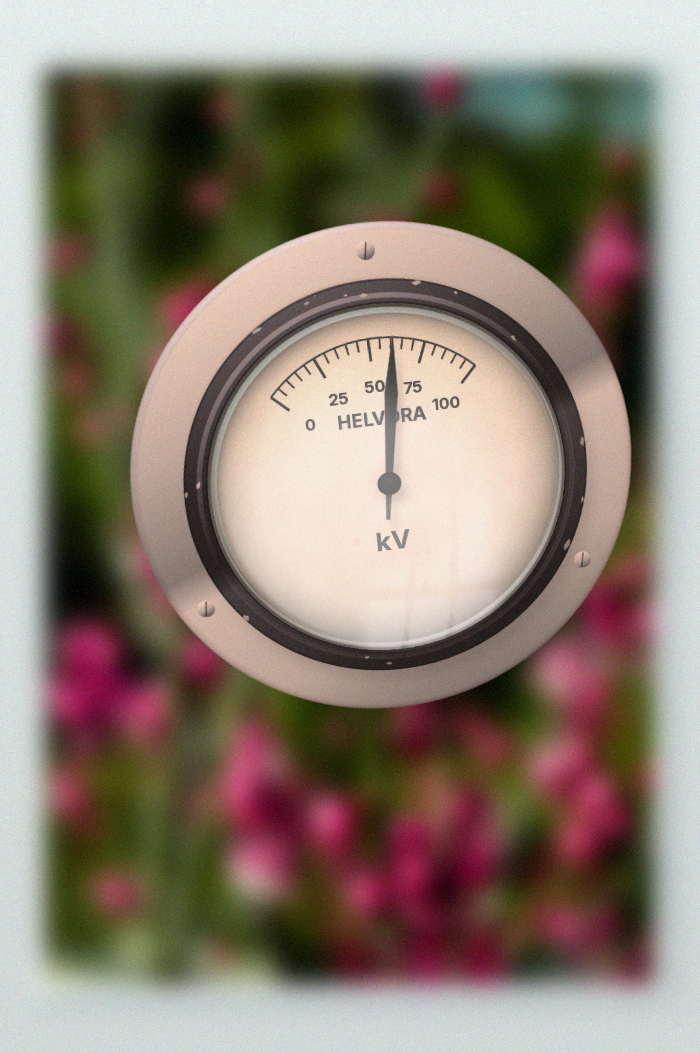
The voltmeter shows 60 kV
